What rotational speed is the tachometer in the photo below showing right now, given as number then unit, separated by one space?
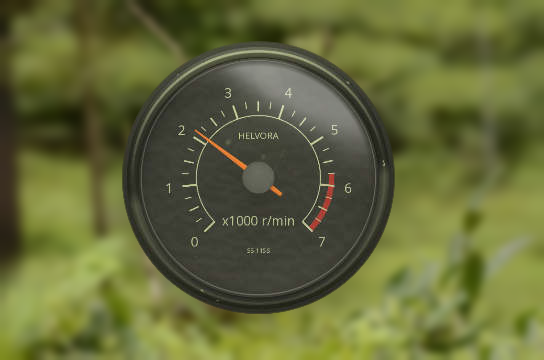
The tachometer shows 2125 rpm
